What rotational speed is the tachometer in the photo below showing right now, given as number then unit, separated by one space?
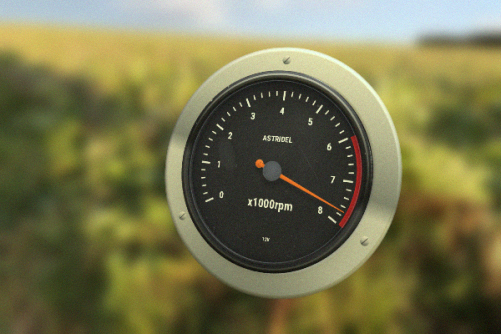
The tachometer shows 7700 rpm
